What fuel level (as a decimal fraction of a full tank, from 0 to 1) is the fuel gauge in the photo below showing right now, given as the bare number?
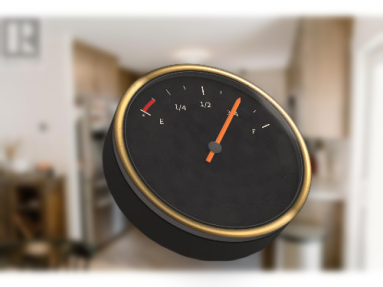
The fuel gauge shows 0.75
